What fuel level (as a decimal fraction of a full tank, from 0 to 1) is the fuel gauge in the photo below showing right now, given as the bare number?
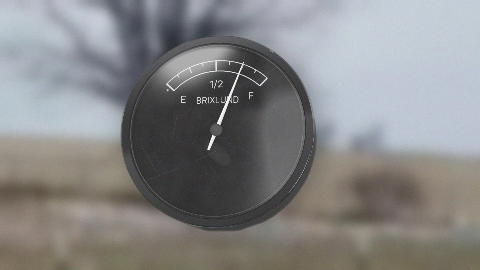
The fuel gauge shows 0.75
